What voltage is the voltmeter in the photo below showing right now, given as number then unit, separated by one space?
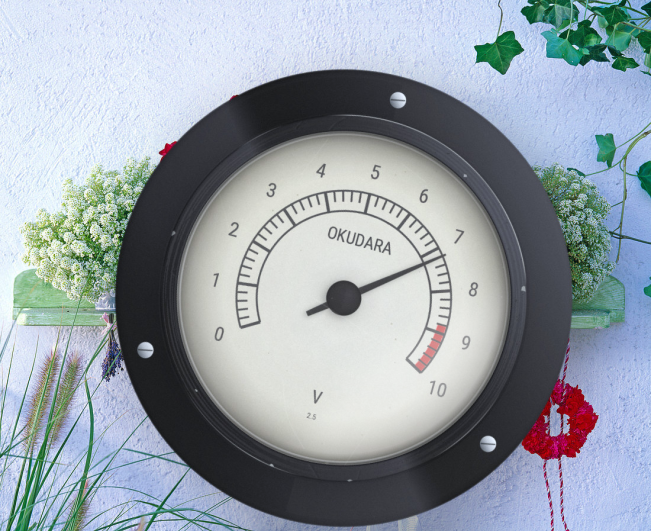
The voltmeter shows 7.2 V
